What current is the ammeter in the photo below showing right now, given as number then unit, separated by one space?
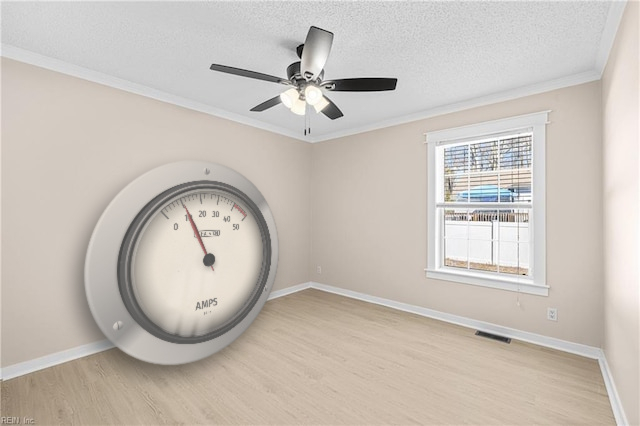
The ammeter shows 10 A
